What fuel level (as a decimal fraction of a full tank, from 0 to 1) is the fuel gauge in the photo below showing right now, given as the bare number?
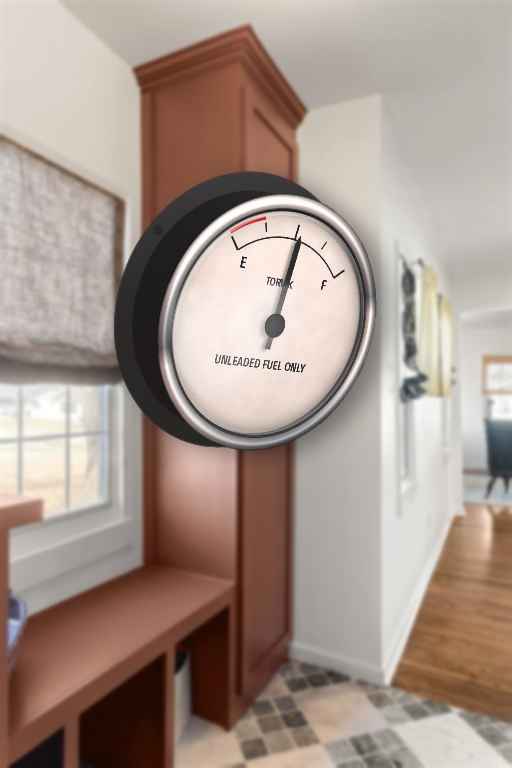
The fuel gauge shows 0.5
